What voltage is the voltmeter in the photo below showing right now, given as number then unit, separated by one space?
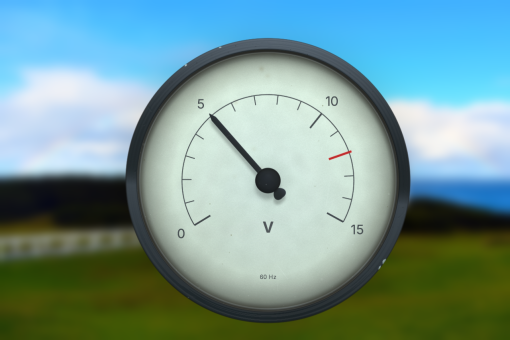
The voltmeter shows 5 V
